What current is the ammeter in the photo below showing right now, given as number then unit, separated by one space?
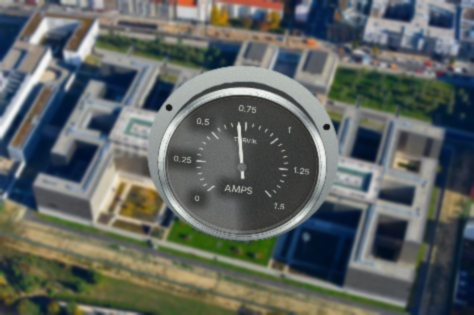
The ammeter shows 0.7 A
